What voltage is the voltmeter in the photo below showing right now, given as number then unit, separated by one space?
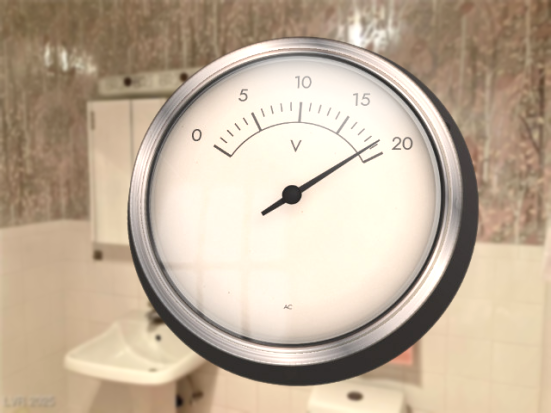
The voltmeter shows 19 V
